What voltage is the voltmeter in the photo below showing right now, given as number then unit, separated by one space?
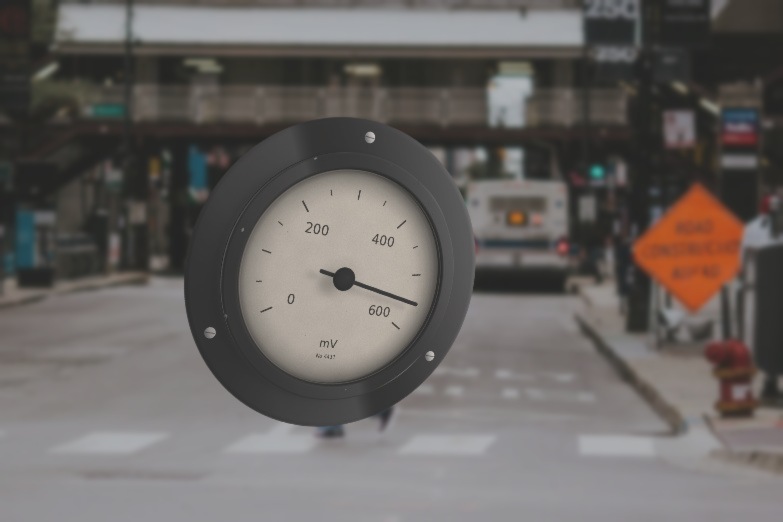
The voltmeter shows 550 mV
